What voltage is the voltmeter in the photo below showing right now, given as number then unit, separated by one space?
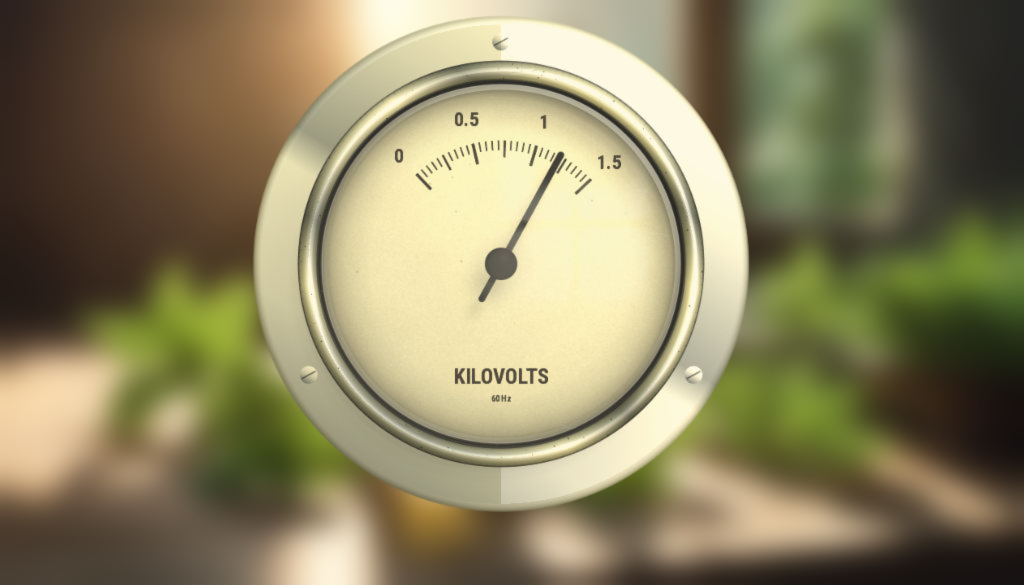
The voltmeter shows 1.2 kV
